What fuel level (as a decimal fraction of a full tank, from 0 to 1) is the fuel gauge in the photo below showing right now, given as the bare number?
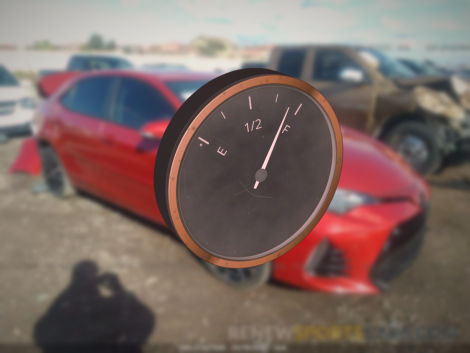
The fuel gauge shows 0.875
